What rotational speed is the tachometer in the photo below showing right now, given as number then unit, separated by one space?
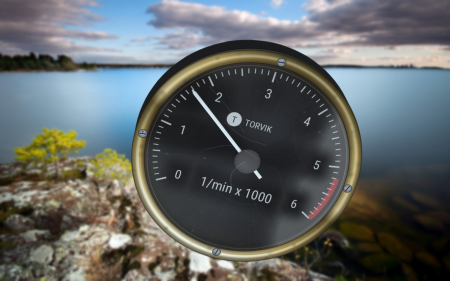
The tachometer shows 1700 rpm
